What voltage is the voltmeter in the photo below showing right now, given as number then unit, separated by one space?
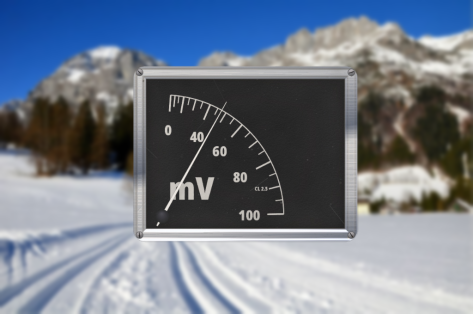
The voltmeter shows 47.5 mV
